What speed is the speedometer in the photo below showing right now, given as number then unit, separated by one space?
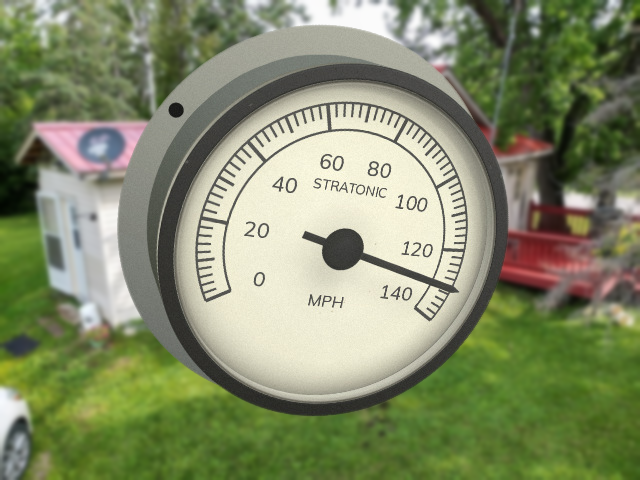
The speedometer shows 130 mph
